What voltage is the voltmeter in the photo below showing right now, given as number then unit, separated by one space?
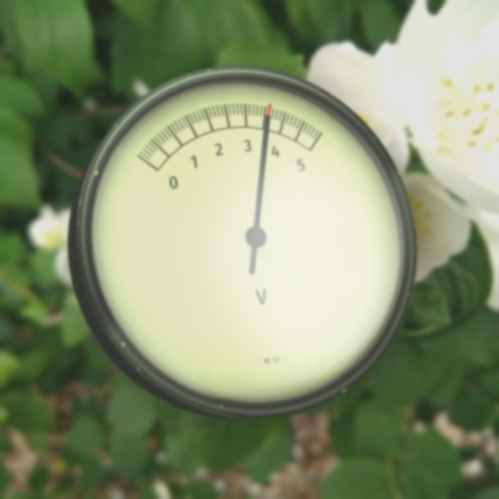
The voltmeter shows 3.5 V
